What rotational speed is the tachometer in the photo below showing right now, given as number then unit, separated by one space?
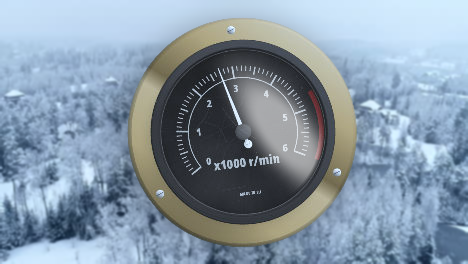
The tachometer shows 2700 rpm
